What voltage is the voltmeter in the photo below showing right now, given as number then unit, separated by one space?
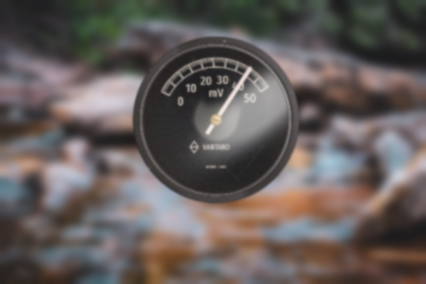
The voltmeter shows 40 mV
